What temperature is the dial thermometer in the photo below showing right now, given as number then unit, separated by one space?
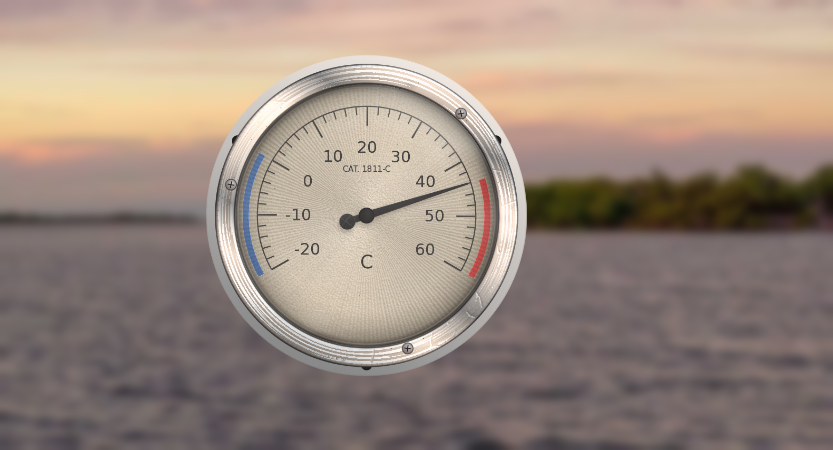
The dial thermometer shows 44 °C
